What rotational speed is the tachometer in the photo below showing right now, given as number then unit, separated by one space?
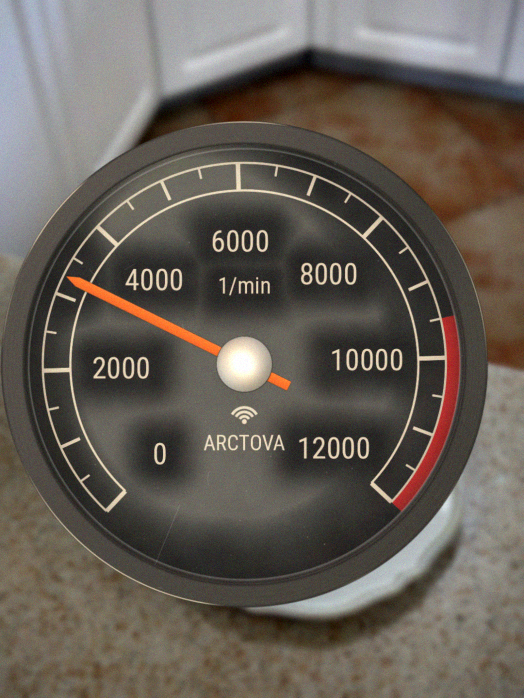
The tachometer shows 3250 rpm
